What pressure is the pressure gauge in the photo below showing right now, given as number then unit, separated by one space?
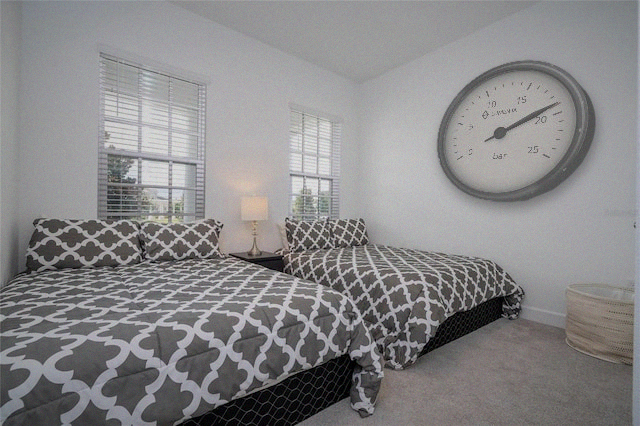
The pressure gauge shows 19 bar
